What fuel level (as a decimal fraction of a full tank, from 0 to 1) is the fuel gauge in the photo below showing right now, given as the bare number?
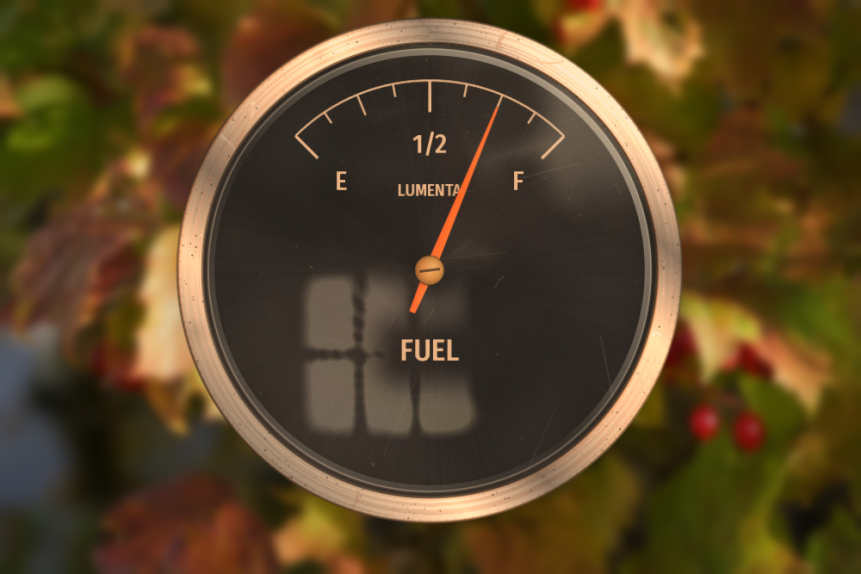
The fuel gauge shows 0.75
